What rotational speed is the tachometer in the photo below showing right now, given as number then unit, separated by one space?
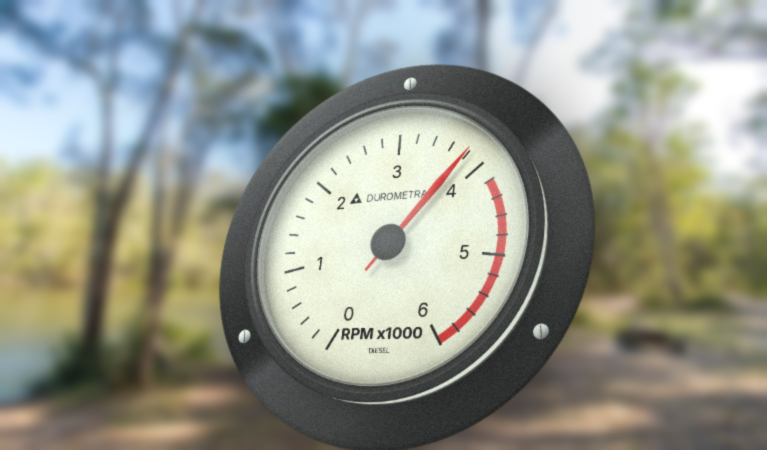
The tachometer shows 3800 rpm
